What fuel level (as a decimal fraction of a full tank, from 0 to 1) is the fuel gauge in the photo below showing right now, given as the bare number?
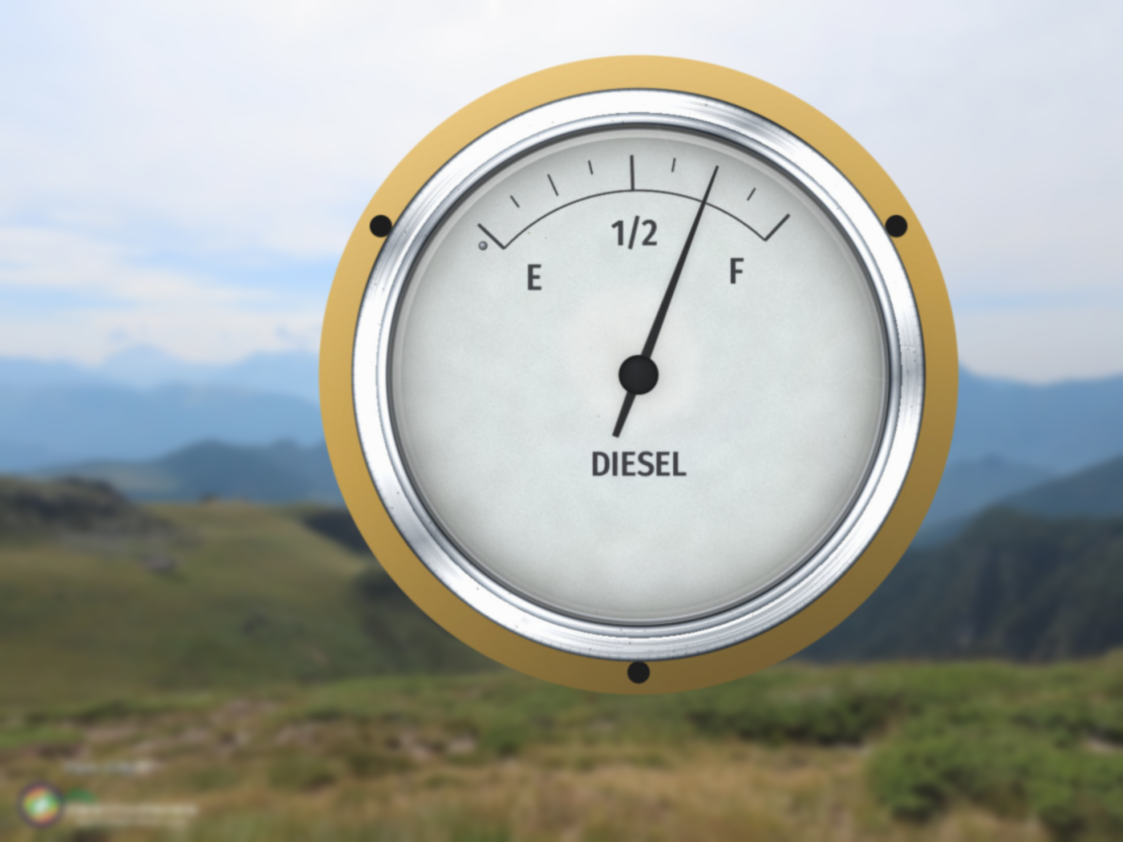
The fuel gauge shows 0.75
